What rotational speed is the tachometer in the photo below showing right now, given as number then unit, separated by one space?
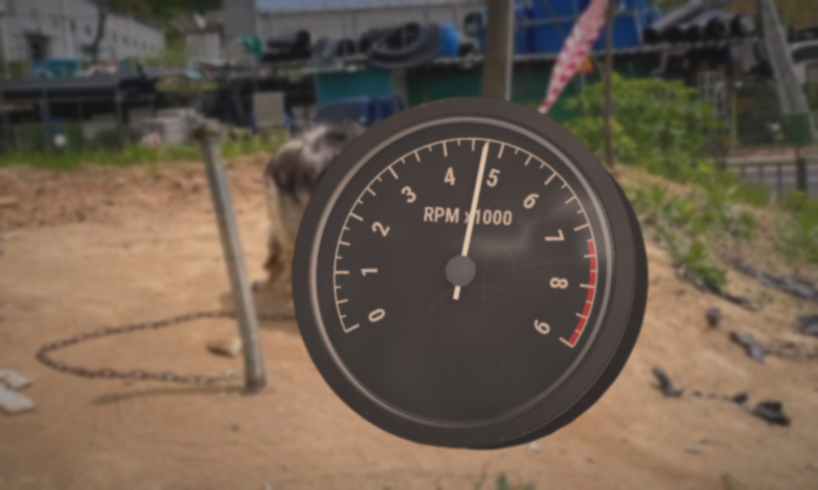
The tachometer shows 4750 rpm
